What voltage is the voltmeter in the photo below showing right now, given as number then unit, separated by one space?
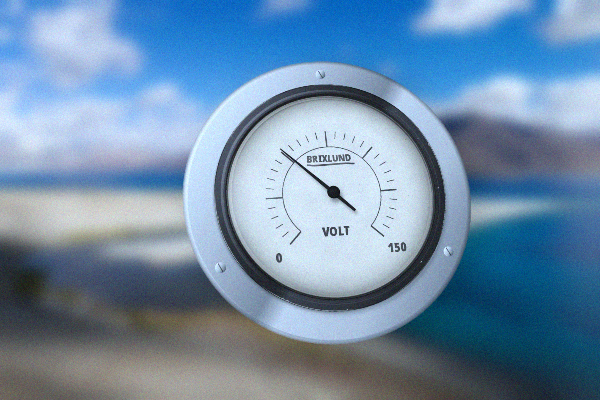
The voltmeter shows 50 V
